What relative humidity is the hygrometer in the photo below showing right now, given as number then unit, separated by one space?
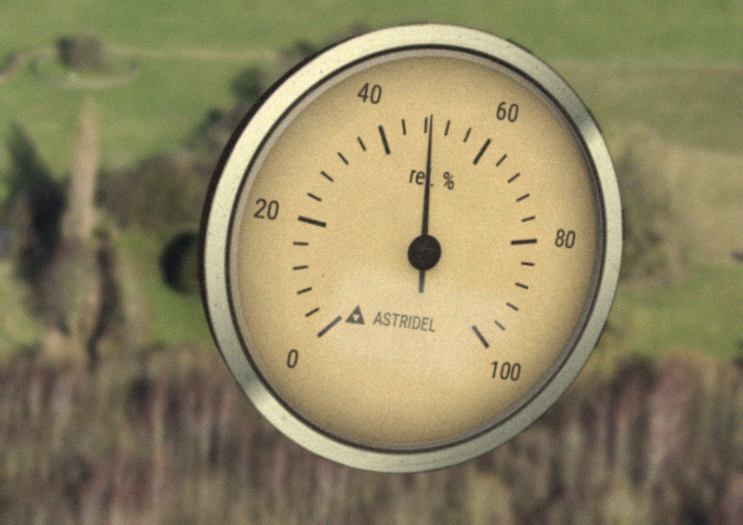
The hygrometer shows 48 %
